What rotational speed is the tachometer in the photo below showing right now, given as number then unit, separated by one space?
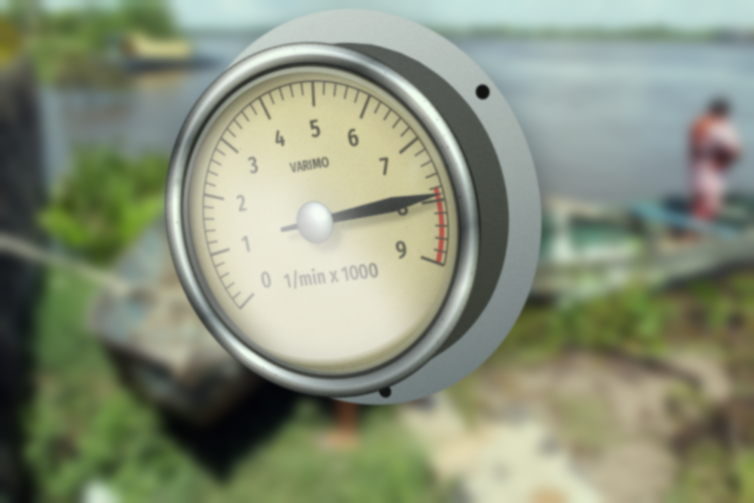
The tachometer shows 7900 rpm
